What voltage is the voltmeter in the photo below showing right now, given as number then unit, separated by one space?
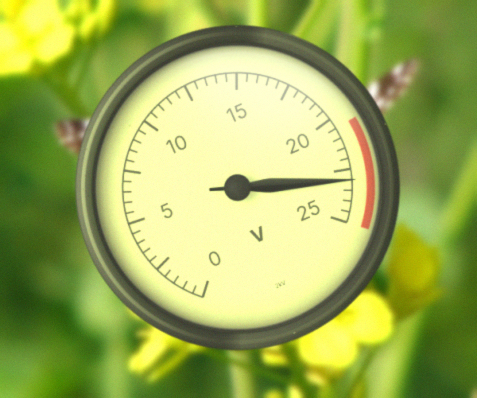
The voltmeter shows 23 V
